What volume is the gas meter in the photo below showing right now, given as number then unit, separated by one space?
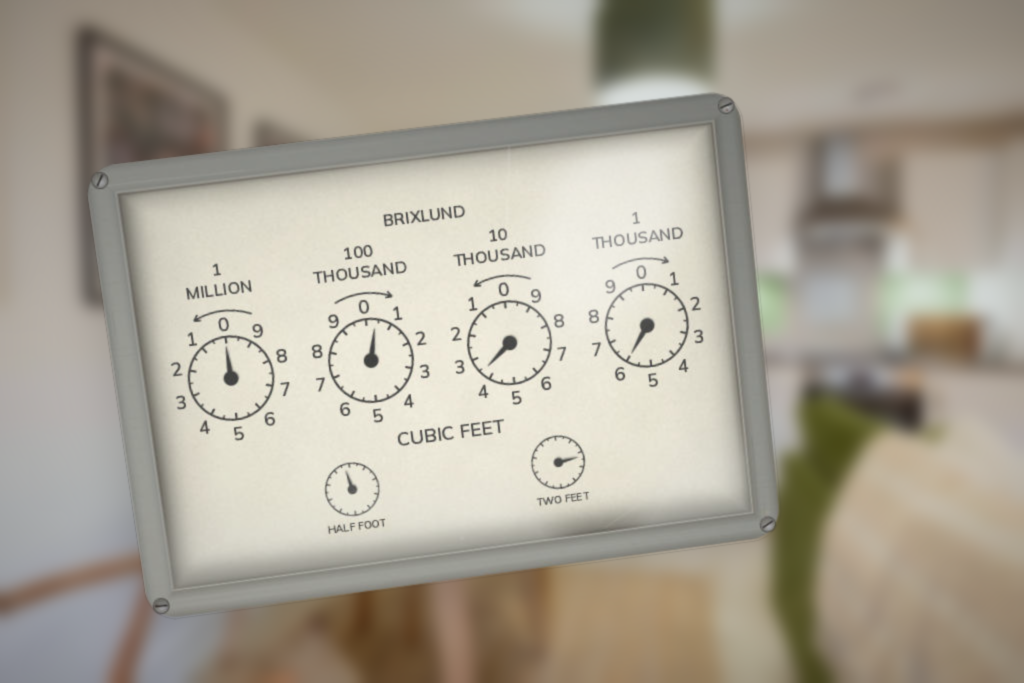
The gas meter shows 3600 ft³
